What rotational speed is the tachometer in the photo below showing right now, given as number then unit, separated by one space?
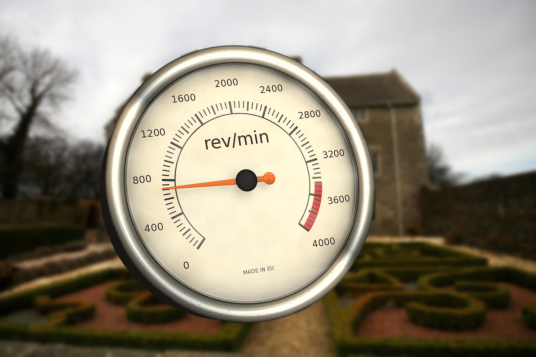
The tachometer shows 700 rpm
